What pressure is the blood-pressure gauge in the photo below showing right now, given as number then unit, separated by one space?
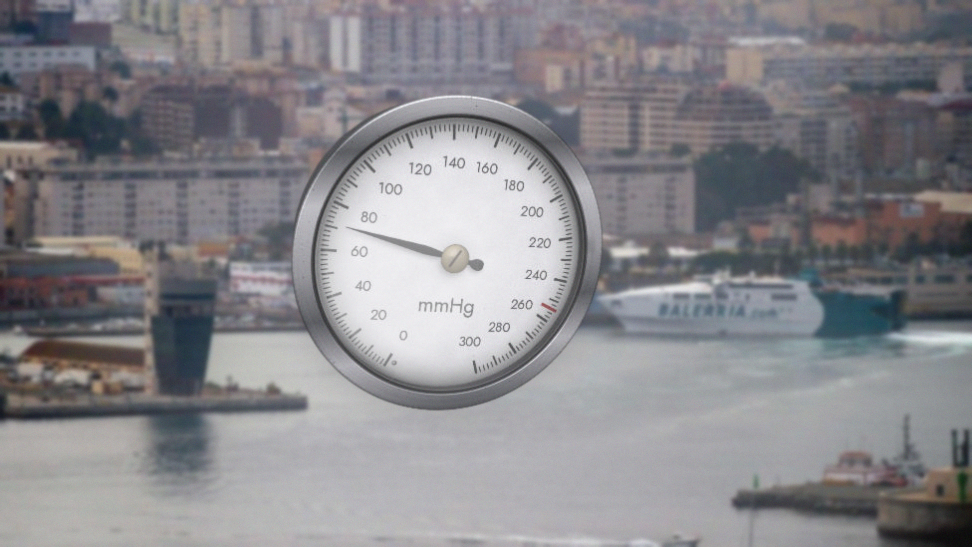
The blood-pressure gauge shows 72 mmHg
